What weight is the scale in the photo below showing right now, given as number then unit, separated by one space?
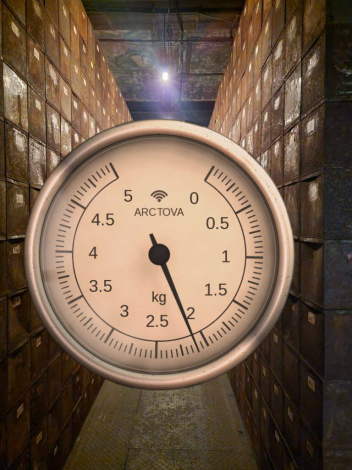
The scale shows 2.1 kg
